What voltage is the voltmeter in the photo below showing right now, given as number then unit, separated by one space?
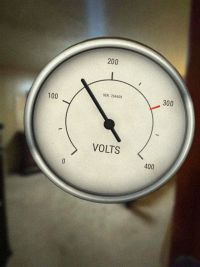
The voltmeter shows 150 V
